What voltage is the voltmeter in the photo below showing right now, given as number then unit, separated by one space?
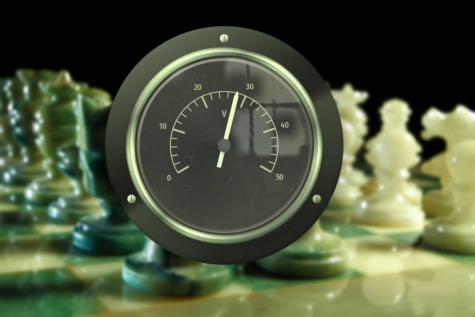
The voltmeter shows 28 V
